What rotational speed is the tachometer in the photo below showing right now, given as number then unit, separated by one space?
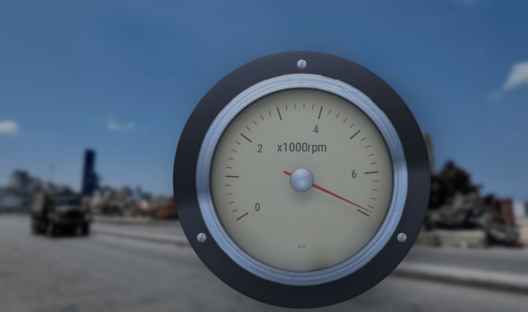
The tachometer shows 6900 rpm
